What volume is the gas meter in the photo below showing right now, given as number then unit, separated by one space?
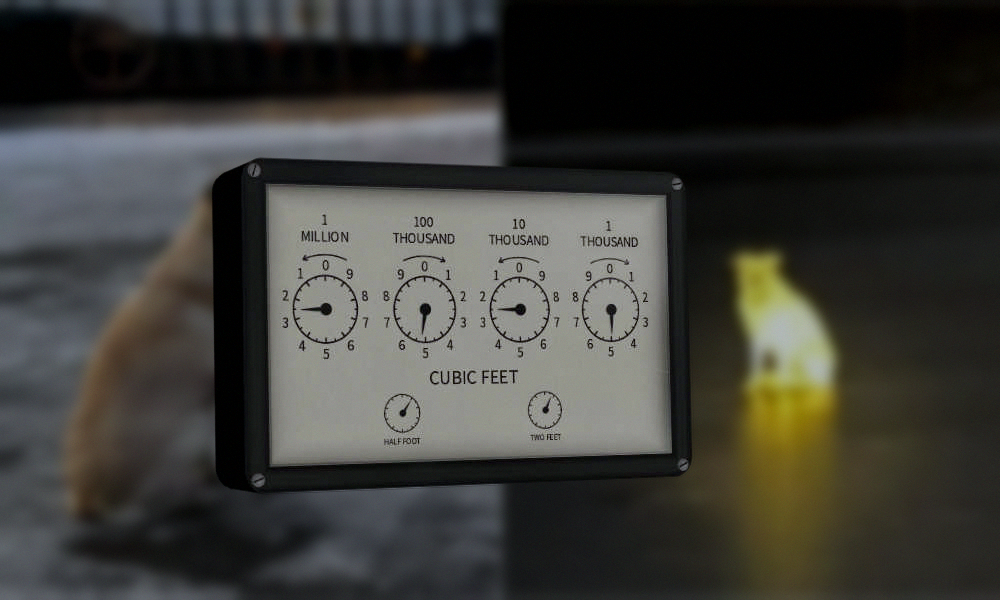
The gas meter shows 252500 ft³
